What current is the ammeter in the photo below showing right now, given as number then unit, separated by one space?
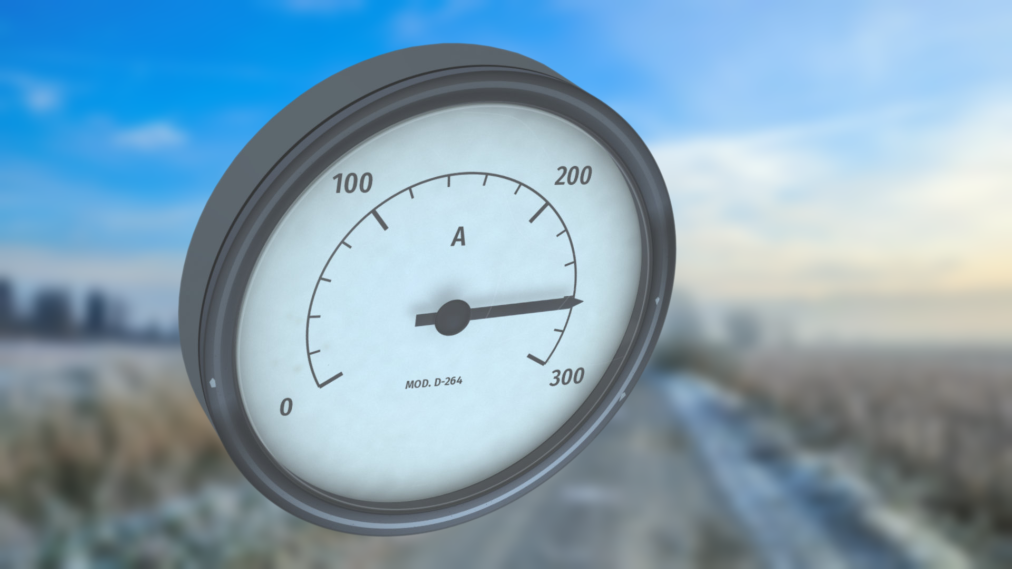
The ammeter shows 260 A
